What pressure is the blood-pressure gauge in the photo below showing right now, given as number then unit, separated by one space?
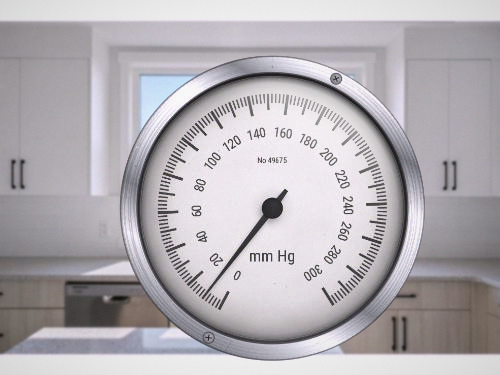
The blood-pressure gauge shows 10 mmHg
